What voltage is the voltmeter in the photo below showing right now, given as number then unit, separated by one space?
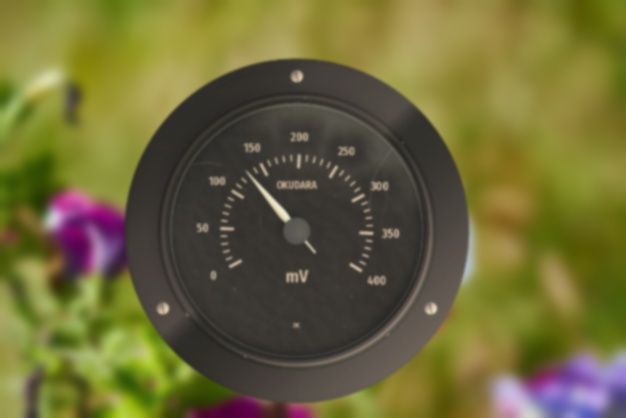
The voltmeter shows 130 mV
